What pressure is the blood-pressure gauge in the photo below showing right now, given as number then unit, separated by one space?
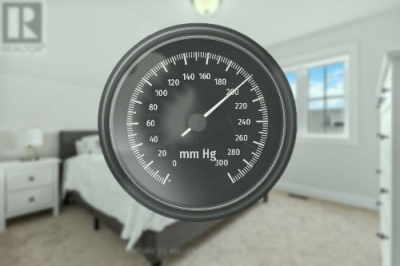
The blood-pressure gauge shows 200 mmHg
